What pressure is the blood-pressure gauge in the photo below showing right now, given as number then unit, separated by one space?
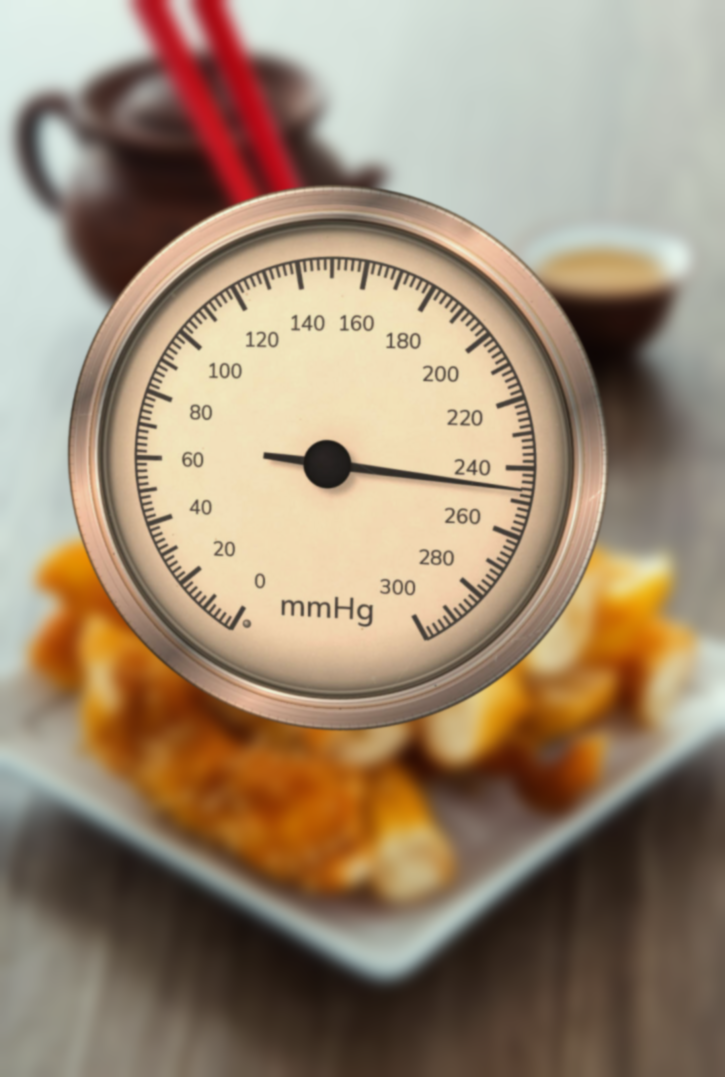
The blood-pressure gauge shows 246 mmHg
